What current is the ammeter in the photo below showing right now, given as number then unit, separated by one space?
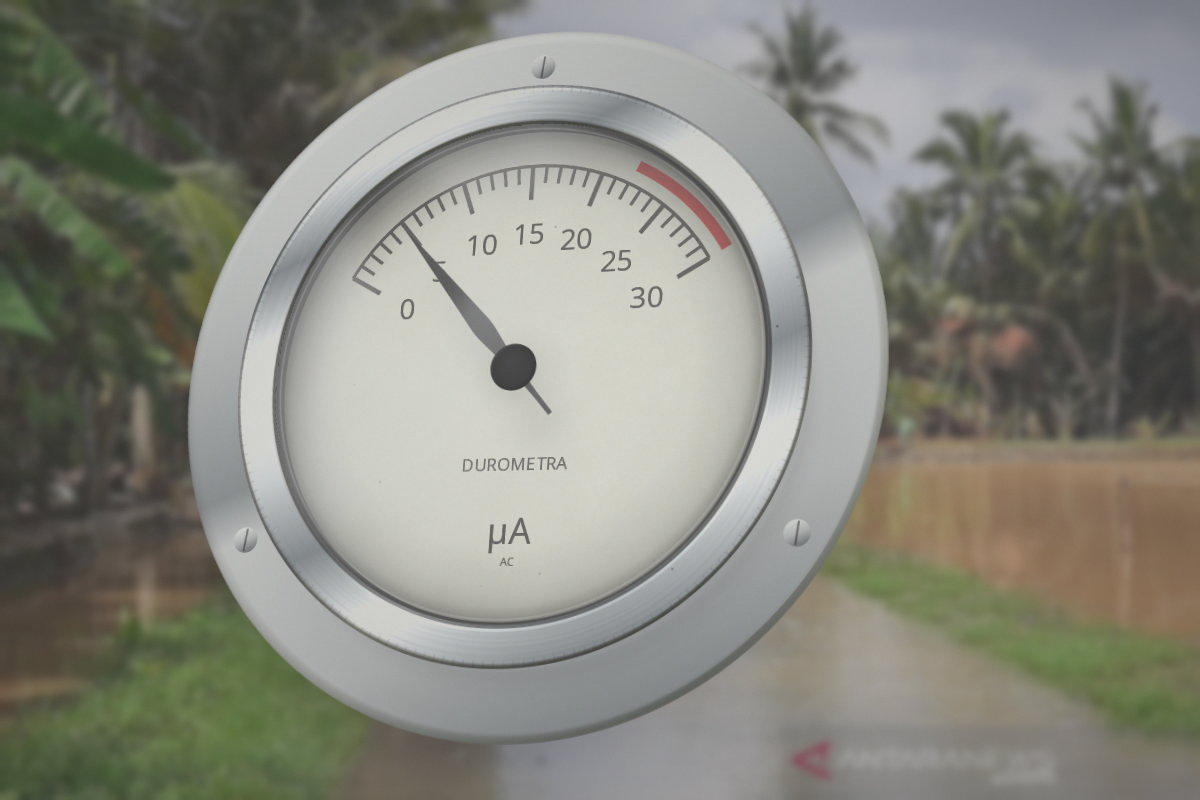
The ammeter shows 5 µA
